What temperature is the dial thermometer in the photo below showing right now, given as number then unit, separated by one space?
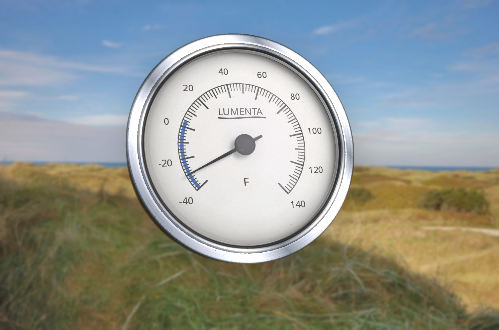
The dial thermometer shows -30 °F
